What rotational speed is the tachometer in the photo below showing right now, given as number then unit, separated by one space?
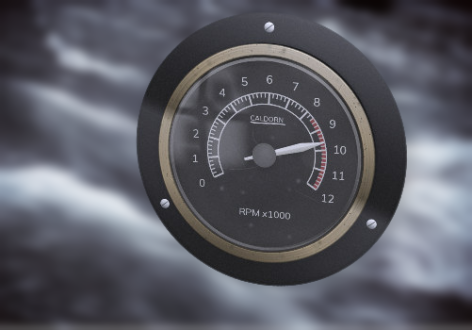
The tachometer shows 9600 rpm
